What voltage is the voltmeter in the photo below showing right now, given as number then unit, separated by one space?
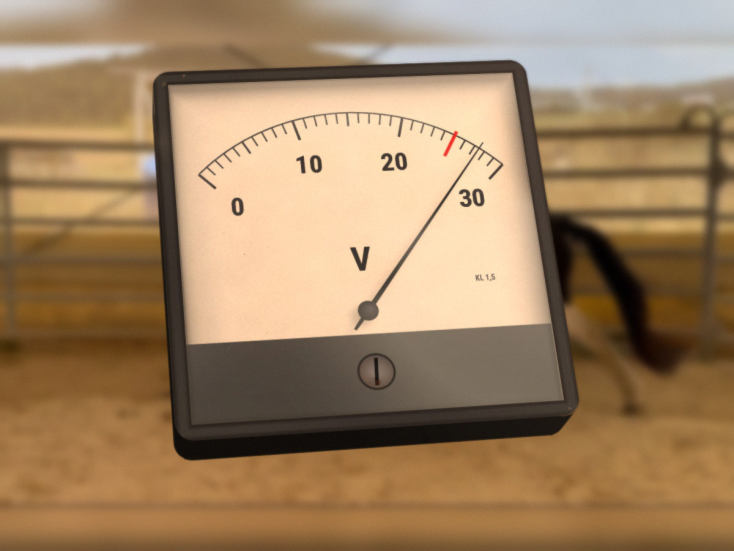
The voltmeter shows 27.5 V
